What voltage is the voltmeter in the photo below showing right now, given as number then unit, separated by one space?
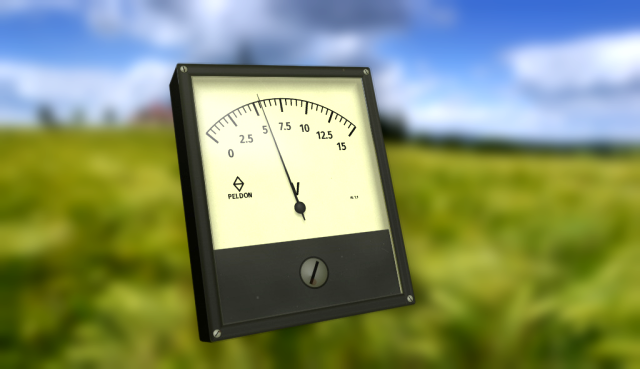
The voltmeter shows 5.5 V
